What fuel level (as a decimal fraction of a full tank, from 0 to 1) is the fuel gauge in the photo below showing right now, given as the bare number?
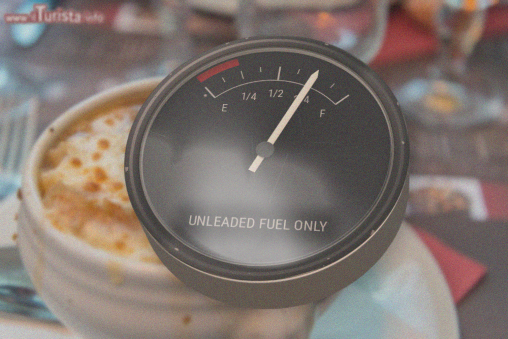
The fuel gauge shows 0.75
